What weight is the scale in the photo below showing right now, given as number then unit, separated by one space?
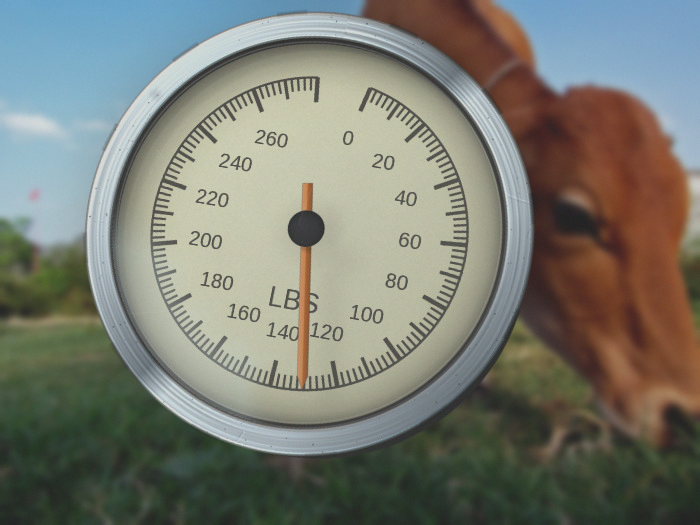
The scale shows 130 lb
